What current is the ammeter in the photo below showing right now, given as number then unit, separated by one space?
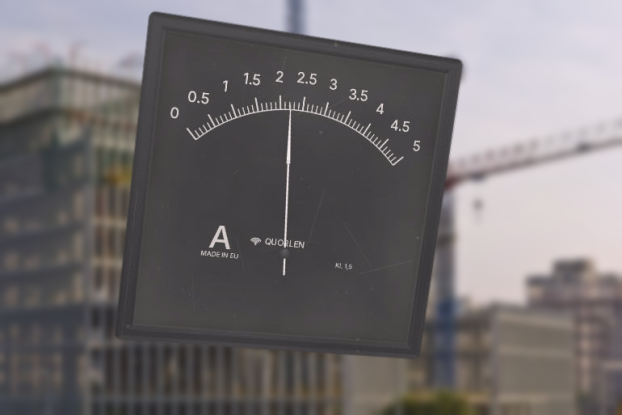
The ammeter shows 2.2 A
